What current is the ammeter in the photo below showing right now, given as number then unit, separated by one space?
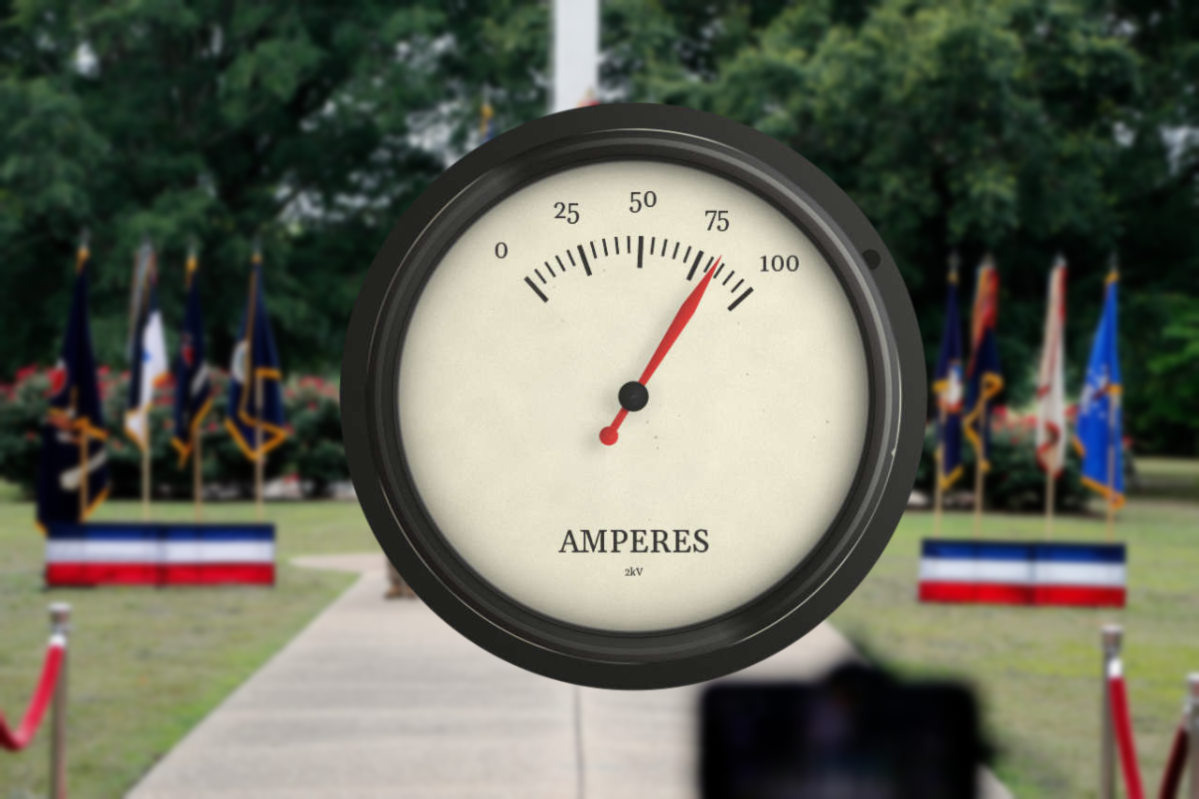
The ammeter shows 82.5 A
